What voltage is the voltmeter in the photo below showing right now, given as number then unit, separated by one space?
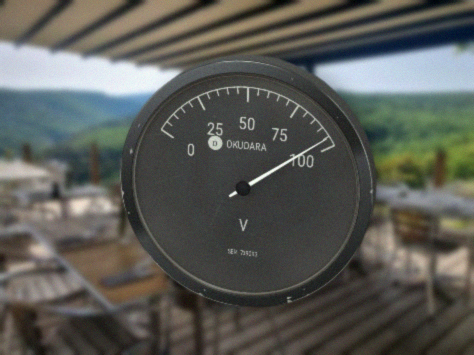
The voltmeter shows 95 V
